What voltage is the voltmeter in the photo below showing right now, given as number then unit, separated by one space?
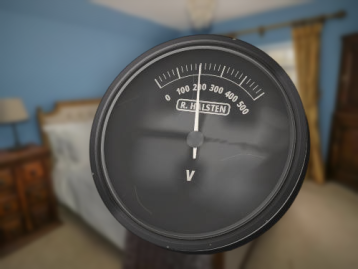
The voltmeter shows 200 V
